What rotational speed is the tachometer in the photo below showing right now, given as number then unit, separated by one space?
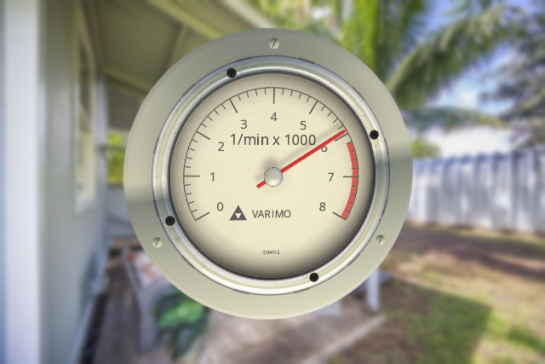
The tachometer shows 5900 rpm
